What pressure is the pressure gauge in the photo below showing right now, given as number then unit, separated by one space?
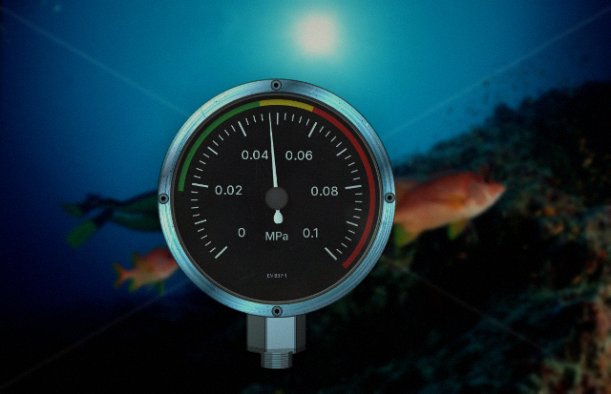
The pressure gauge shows 0.048 MPa
